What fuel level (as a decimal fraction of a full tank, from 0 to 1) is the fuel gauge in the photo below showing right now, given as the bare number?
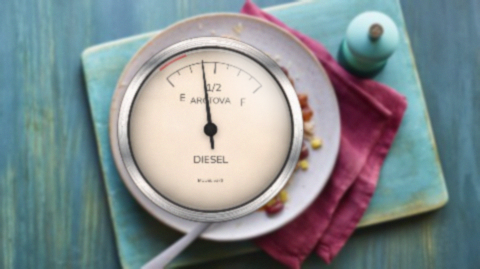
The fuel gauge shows 0.375
